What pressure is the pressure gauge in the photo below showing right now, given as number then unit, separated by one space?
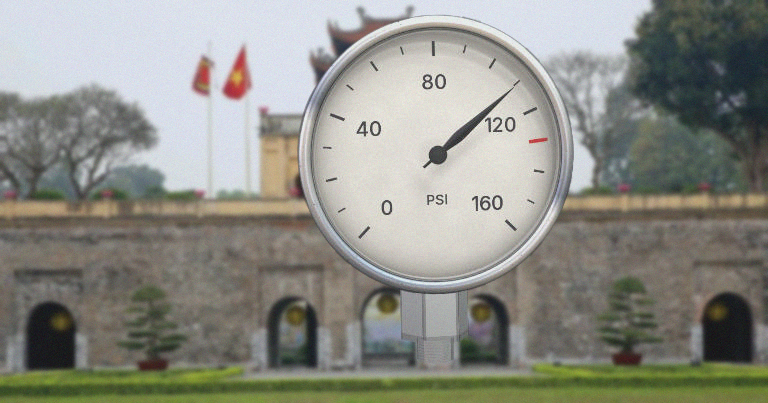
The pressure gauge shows 110 psi
